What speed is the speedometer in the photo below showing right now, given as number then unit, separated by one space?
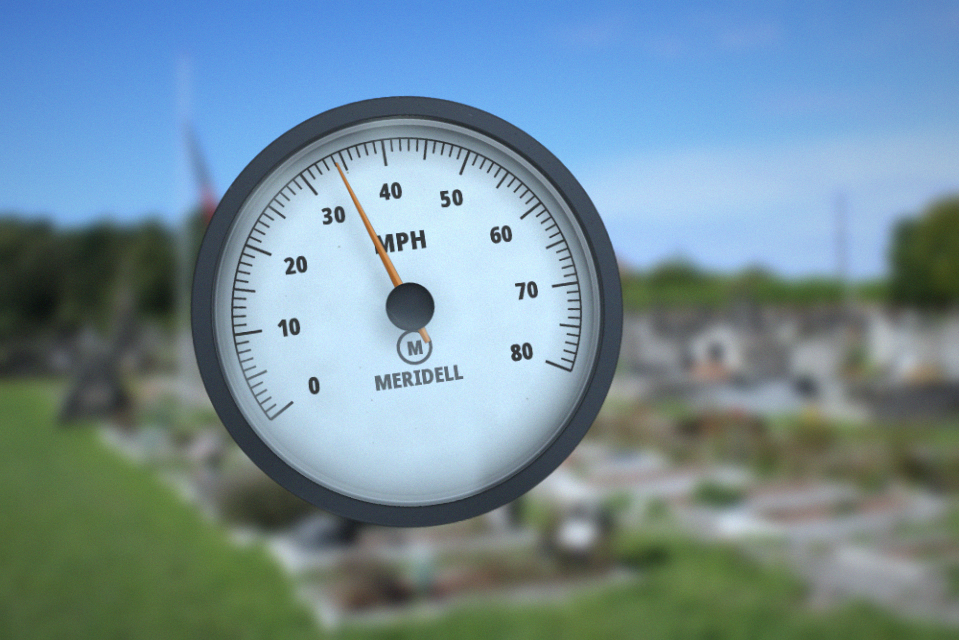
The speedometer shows 34 mph
